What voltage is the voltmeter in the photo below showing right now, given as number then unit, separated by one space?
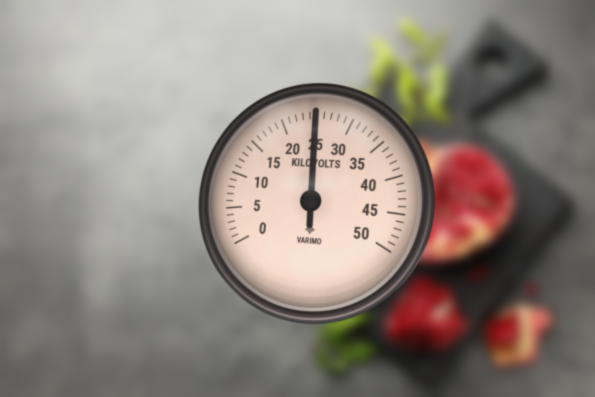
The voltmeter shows 25 kV
